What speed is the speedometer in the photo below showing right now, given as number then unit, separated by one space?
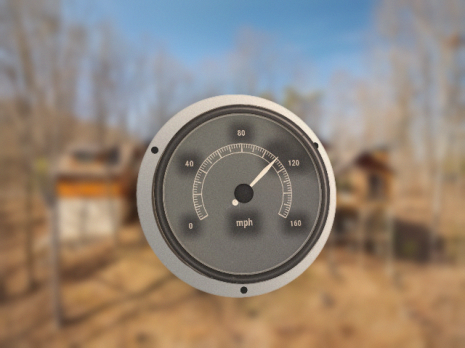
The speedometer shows 110 mph
